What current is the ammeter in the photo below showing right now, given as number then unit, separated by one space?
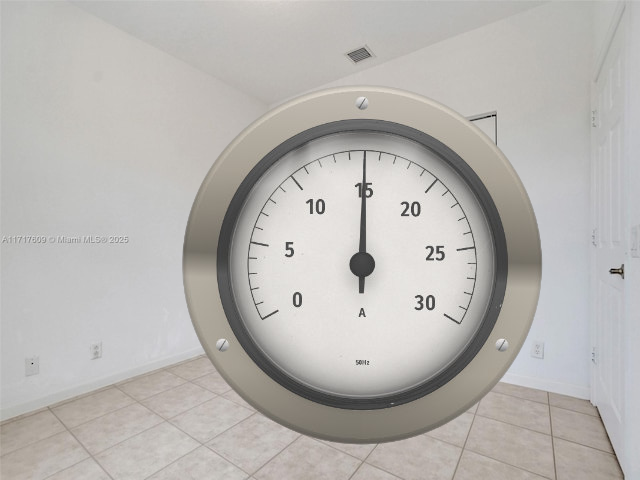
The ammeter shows 15 A
